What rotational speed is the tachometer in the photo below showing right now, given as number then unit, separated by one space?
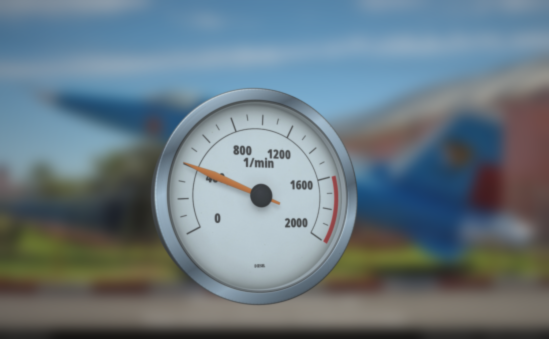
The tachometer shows 400 rpm
